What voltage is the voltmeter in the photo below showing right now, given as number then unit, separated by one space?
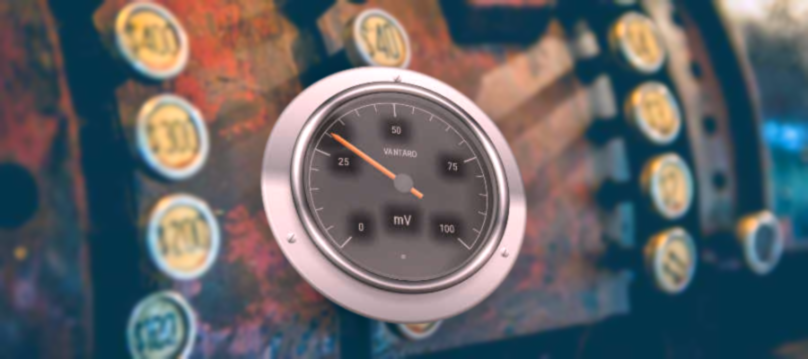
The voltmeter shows 30 mV
